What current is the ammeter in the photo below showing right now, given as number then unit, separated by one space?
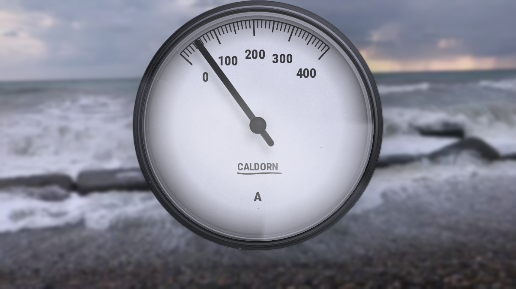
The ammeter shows 50 A
